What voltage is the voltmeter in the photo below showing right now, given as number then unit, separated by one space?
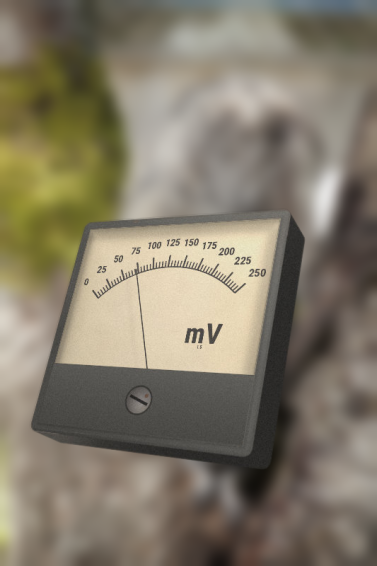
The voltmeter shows 75 mV
